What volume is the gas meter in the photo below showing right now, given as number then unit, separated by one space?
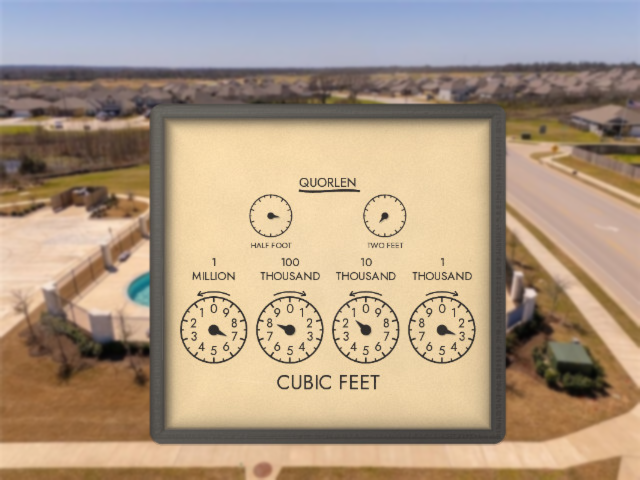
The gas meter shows 681300 ft³
